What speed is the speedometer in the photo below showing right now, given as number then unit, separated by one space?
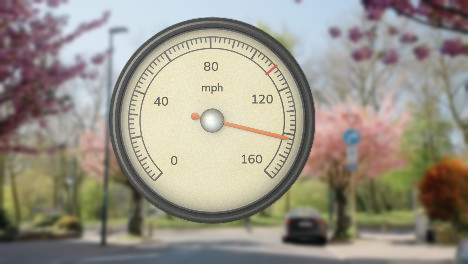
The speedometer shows 142 mph
